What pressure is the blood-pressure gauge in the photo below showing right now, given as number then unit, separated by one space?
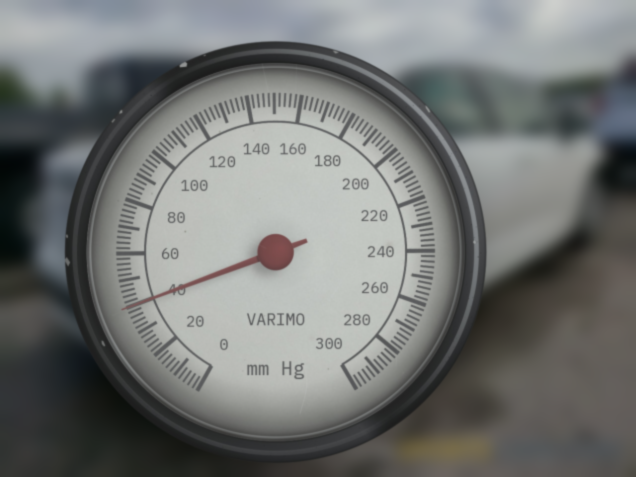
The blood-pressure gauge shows 40 mmHg
